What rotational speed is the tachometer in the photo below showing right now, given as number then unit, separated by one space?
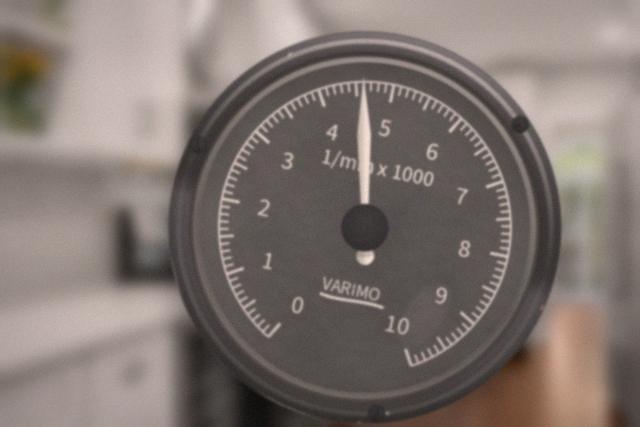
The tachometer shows 4600 rpm
